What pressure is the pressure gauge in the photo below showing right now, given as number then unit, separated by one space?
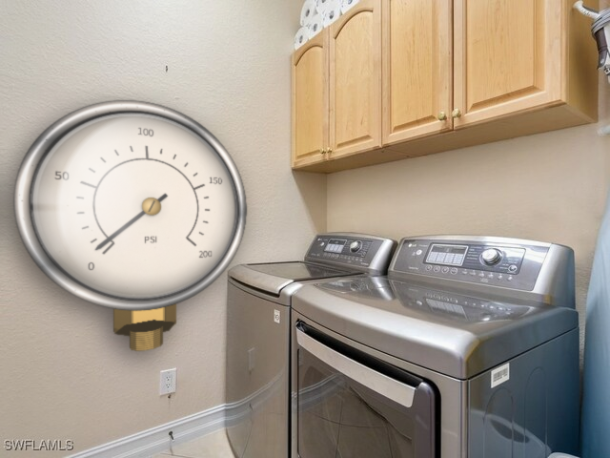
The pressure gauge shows 5 psi
